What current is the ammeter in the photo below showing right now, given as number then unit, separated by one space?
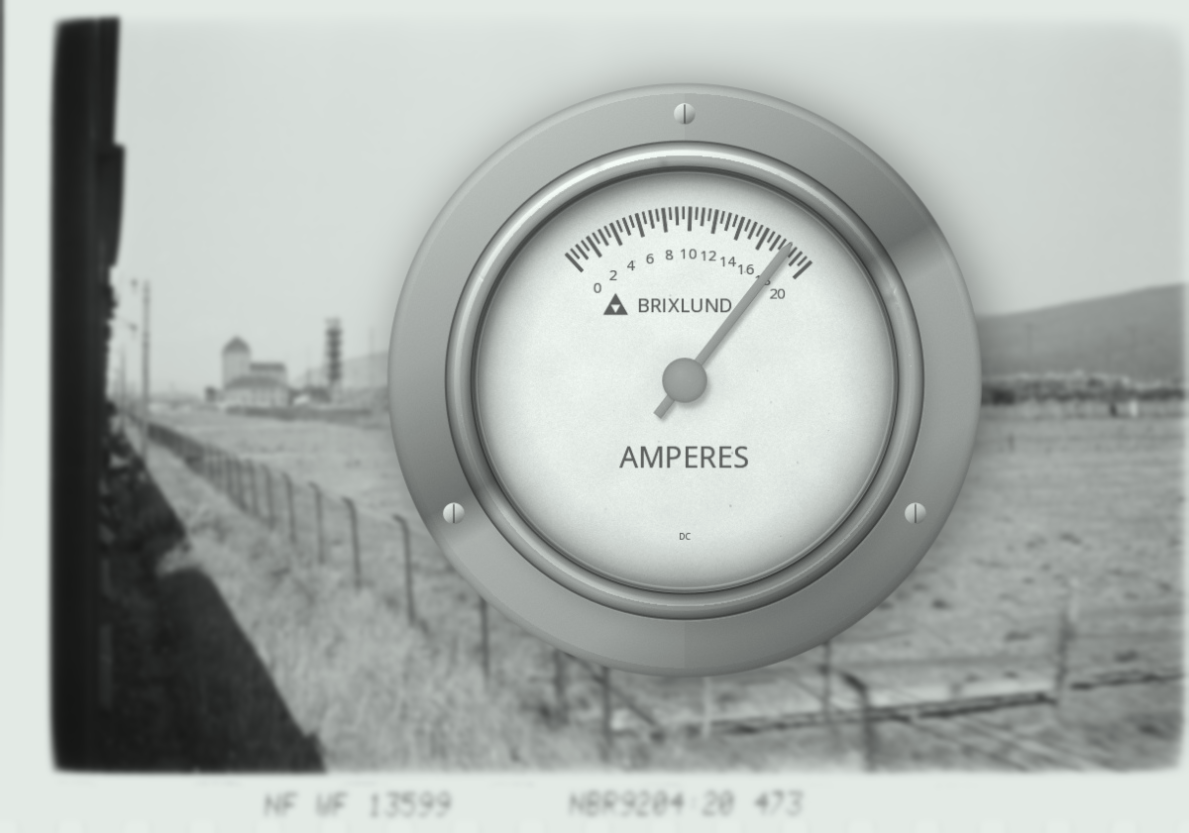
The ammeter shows 18 A
